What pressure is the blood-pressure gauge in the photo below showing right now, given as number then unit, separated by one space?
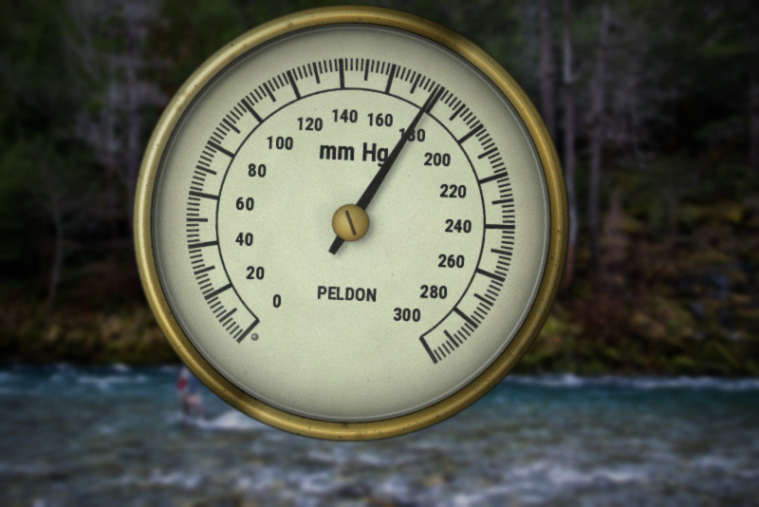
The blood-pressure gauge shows 178 mmHg
